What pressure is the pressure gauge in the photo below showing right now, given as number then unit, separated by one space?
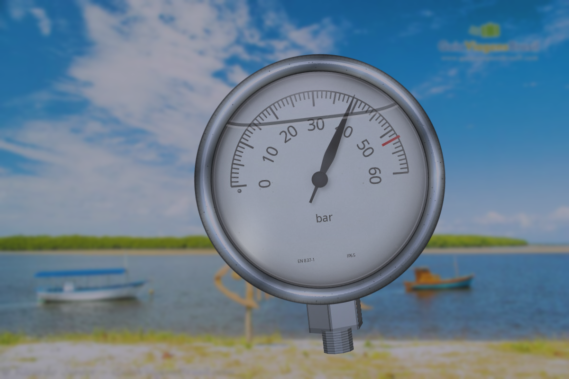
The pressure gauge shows 39 bar
